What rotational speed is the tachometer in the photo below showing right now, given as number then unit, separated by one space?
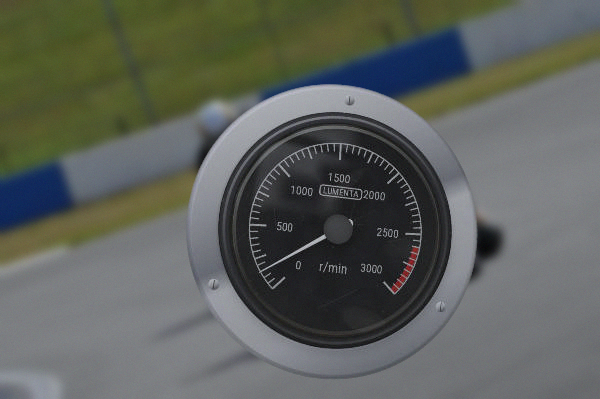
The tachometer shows 150 rpm
